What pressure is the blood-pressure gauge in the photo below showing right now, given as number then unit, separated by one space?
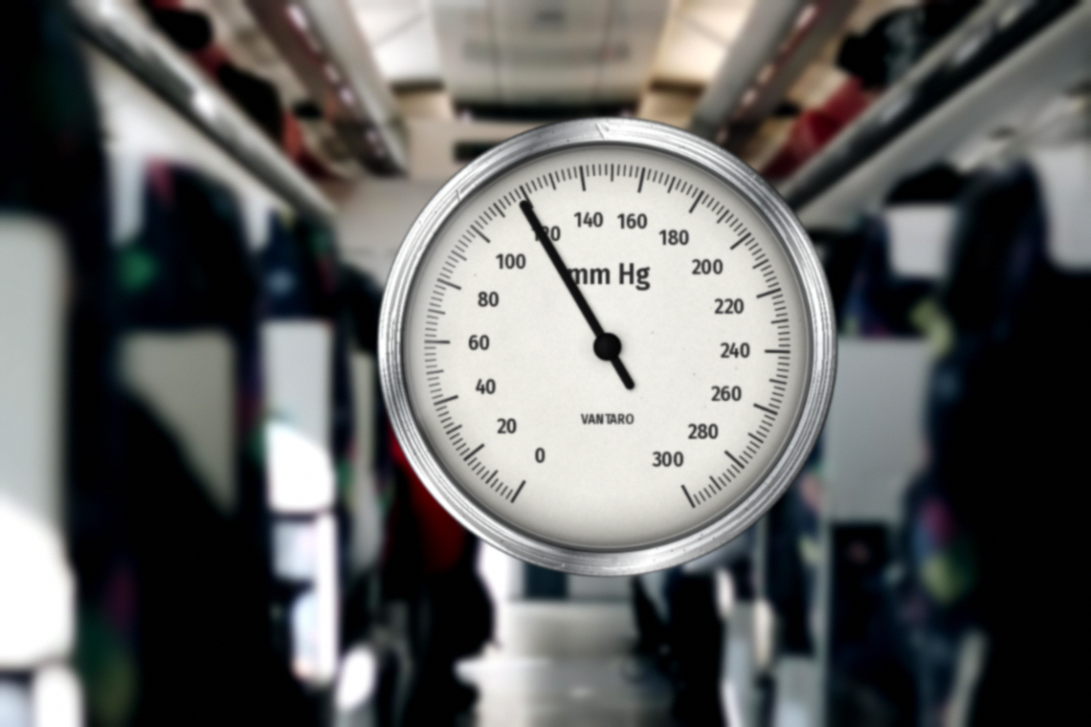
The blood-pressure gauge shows 118 mmHg
